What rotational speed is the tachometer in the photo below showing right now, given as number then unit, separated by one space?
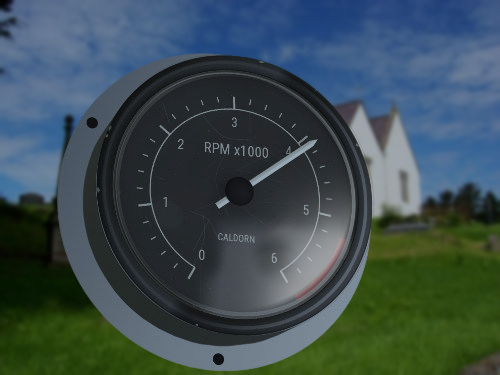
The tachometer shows 4100 rpm
